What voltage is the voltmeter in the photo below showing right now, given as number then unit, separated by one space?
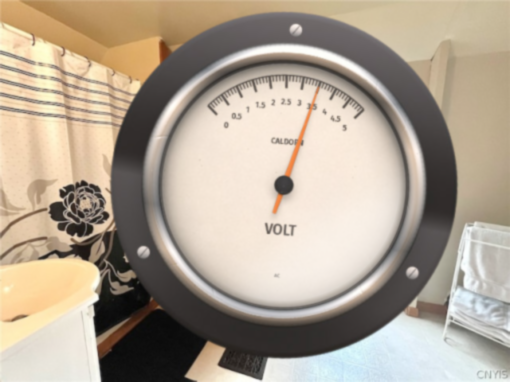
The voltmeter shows 3.5 V
